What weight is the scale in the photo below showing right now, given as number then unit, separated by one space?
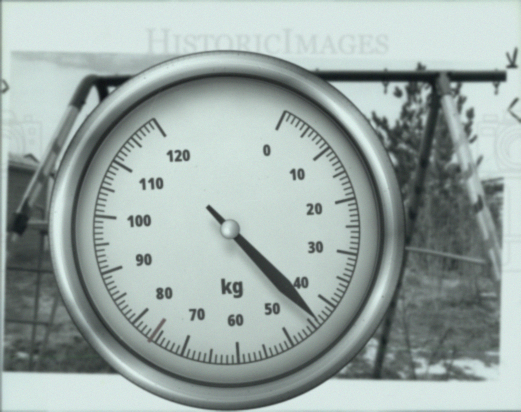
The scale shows 44 kg
